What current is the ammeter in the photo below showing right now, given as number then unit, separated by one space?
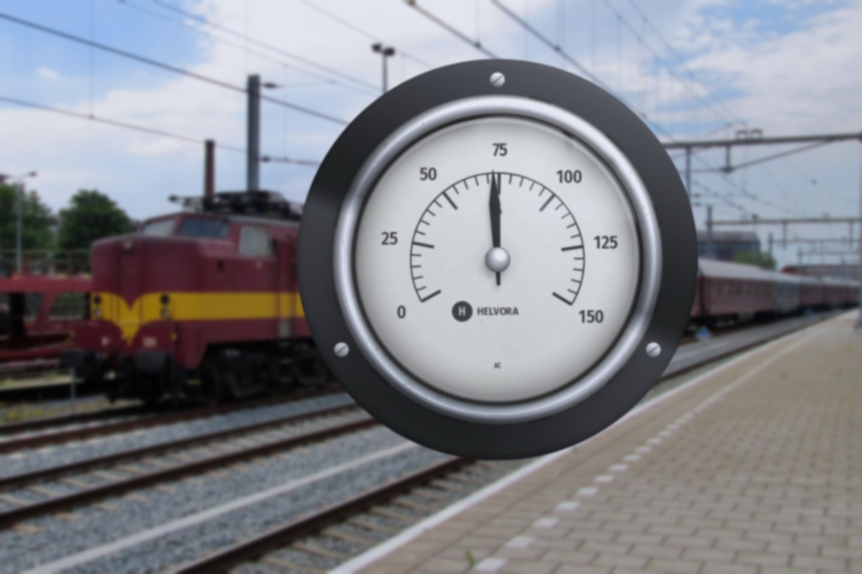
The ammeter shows 72.5 A
